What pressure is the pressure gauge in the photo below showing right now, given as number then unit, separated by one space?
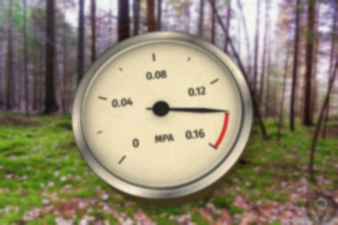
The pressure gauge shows 0.14 MPa
